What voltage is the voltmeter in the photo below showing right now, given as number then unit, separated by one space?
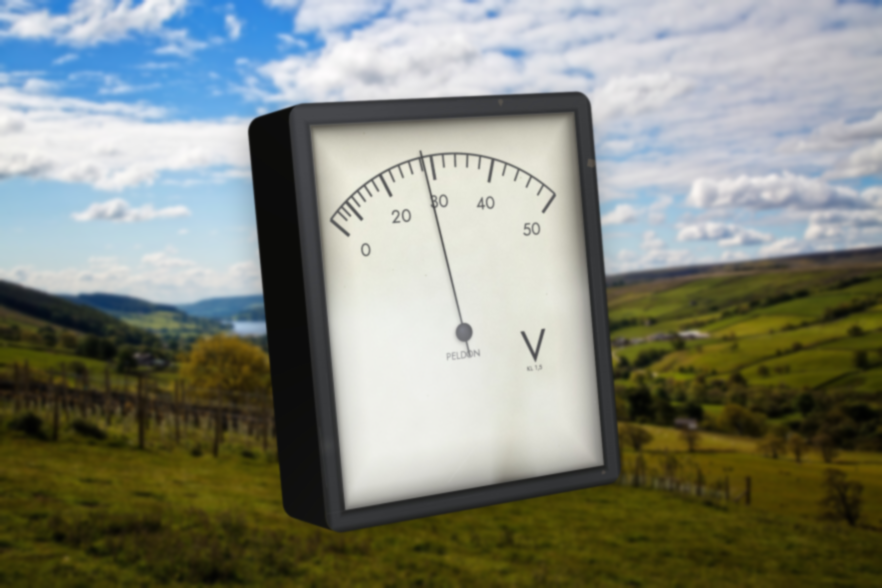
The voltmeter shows 28 V
